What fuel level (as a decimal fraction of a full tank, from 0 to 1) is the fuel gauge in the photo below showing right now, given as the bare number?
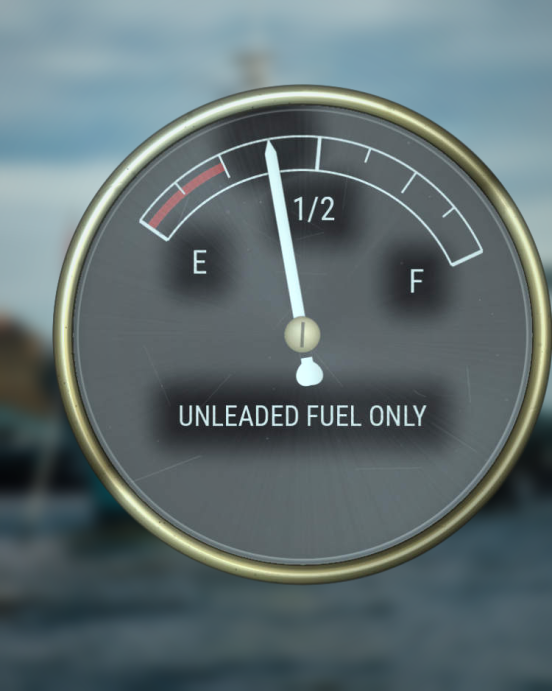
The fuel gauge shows 0.375
